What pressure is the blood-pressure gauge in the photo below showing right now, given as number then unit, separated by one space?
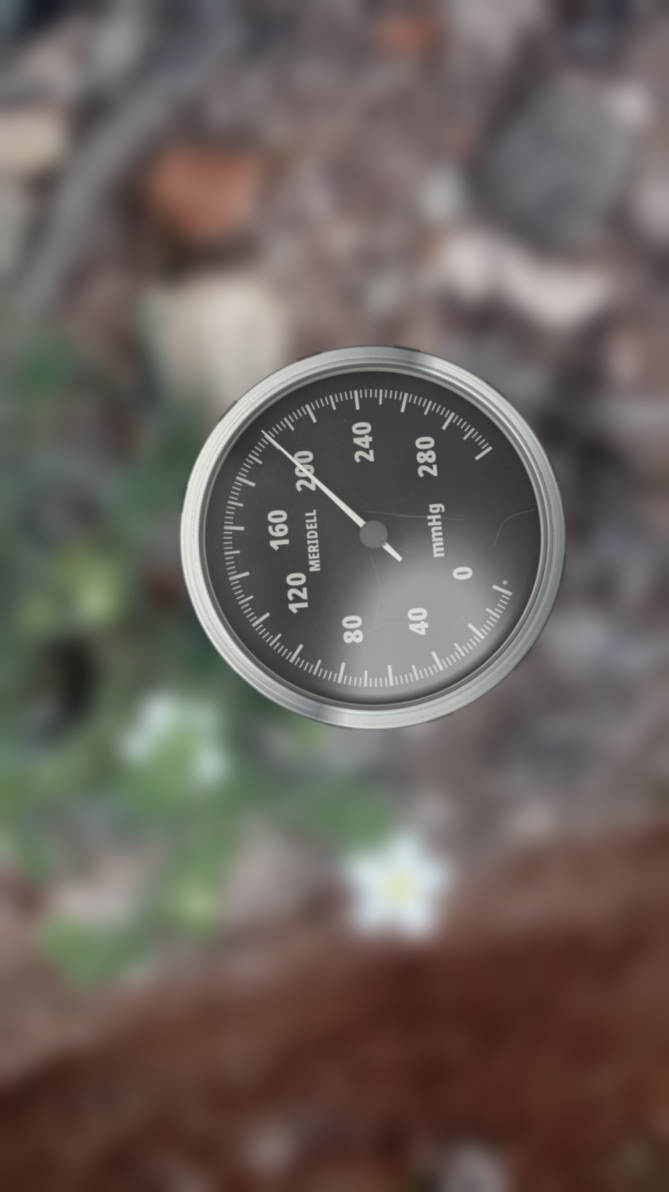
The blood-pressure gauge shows 200 mmHg
